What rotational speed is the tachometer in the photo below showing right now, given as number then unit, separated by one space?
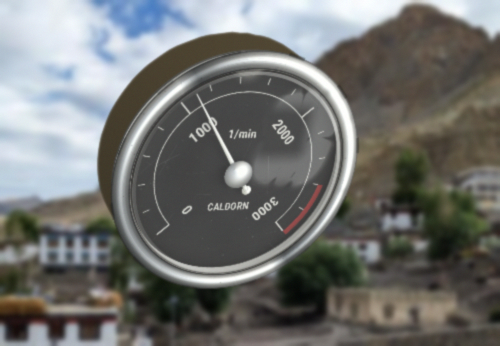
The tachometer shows 1100 rpm
